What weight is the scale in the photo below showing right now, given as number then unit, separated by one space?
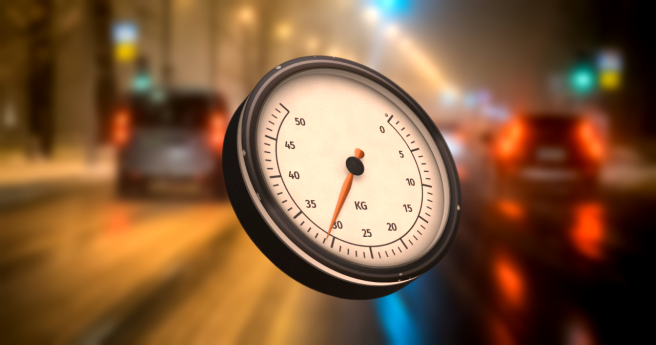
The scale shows 31 kg
